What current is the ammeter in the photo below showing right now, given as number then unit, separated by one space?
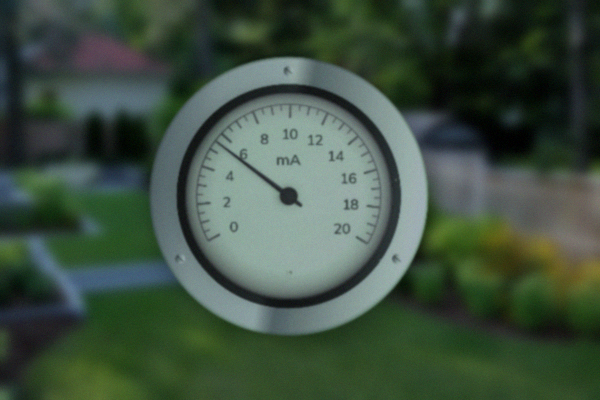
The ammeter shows 5.5 mA
